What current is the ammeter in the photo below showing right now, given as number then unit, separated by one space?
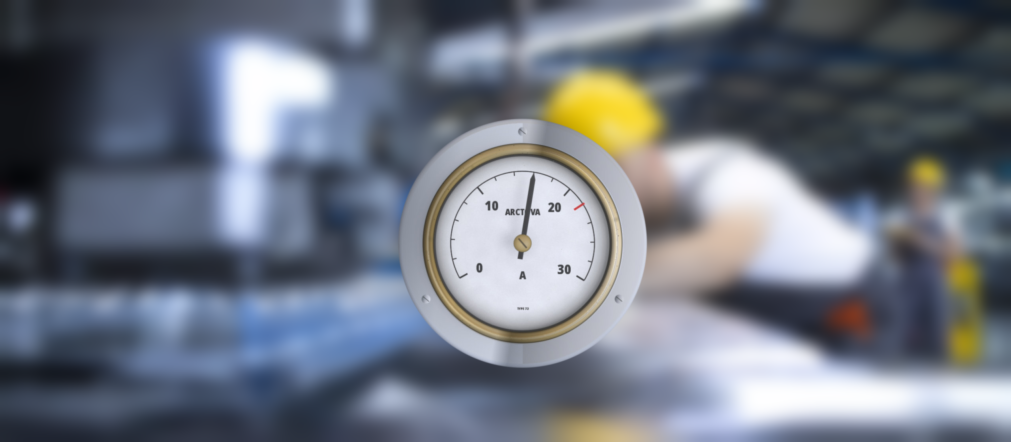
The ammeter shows 16 A
